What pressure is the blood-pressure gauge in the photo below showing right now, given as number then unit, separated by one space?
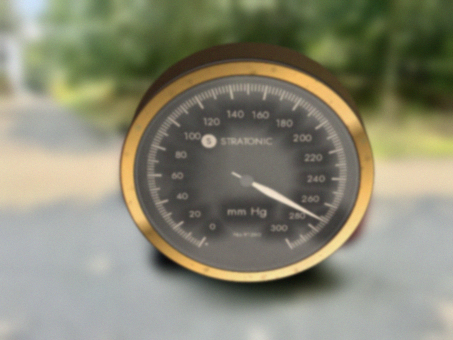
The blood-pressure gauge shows 270 mmHg
